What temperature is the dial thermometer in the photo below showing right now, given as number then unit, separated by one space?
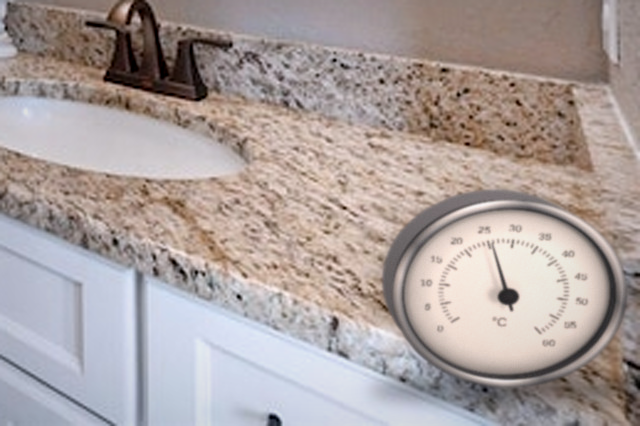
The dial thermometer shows 25 °C
